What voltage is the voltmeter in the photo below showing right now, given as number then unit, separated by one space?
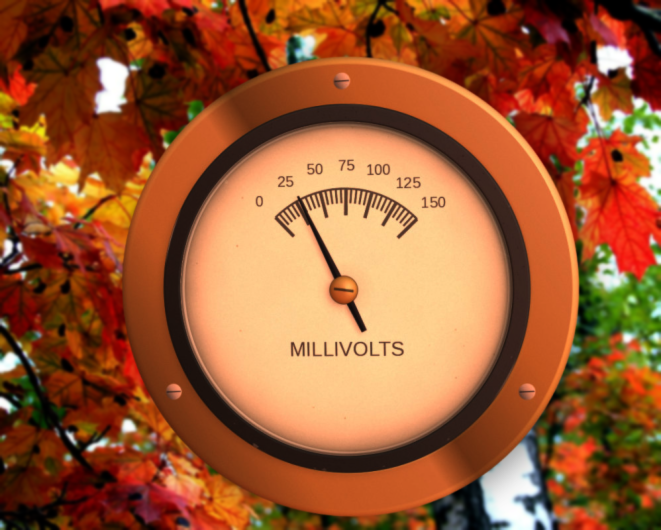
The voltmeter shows 30 mV
